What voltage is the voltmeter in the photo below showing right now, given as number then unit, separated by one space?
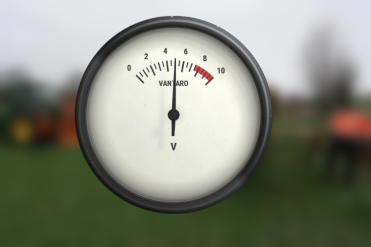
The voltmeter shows 5 V
